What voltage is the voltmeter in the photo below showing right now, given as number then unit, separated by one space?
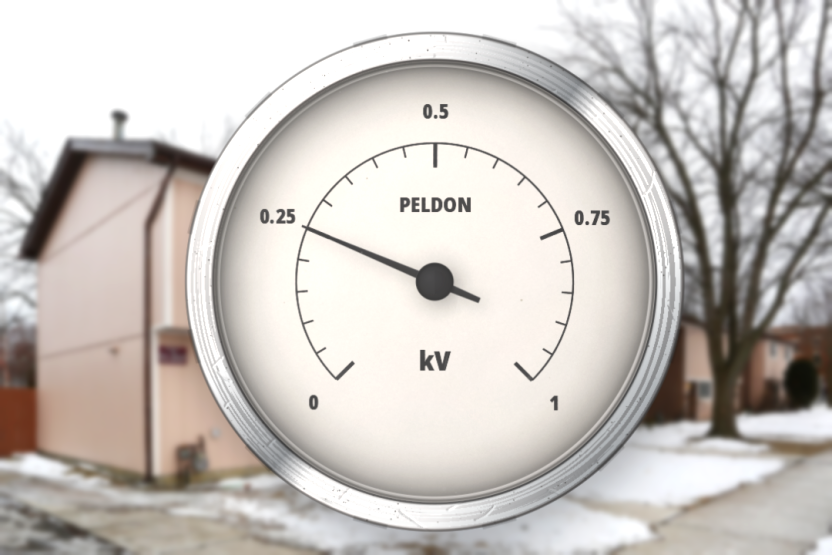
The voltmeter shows 0.25 kV
